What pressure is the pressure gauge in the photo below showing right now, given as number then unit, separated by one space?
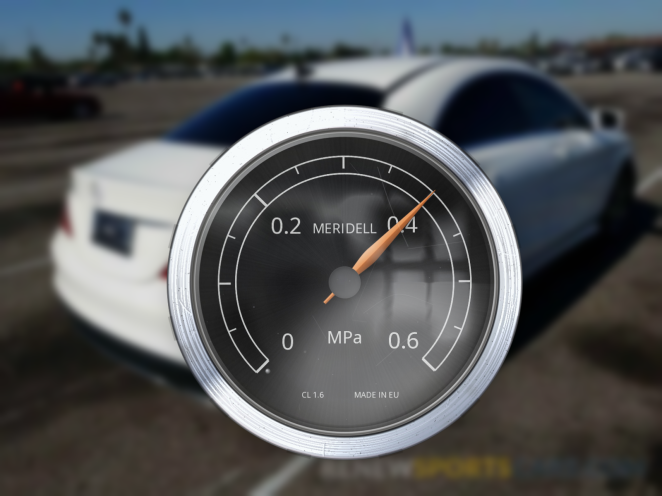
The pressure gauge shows 0.4 MPa
